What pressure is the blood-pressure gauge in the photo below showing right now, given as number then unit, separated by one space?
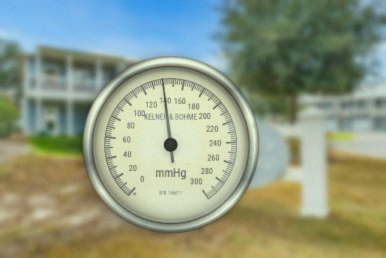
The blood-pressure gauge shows 140 mmHg
